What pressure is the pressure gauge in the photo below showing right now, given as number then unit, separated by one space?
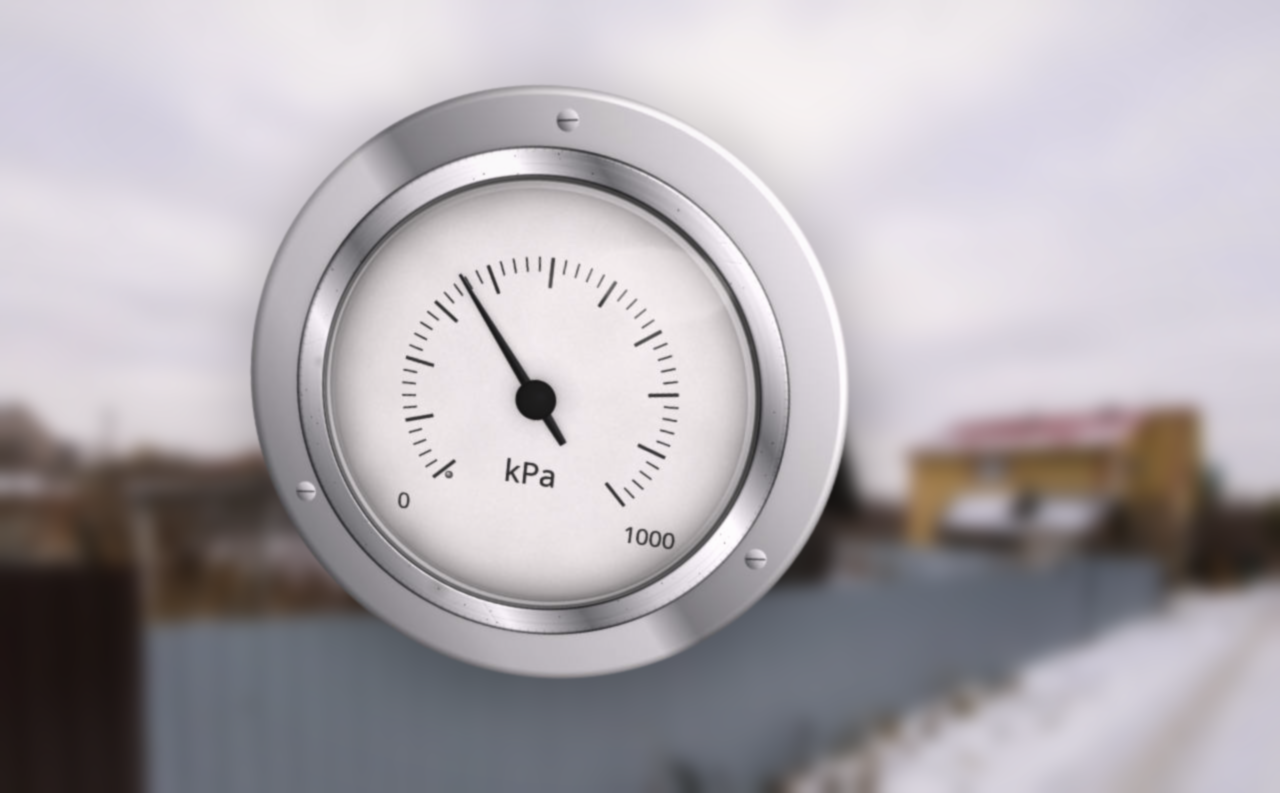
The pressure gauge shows 360 kPa
